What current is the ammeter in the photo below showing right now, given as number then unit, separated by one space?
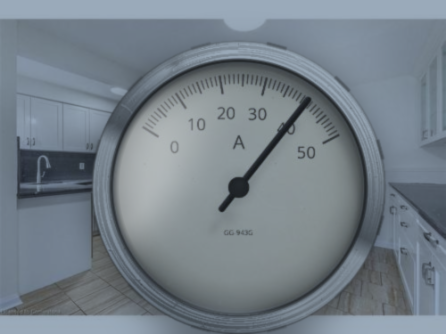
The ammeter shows 40 A
